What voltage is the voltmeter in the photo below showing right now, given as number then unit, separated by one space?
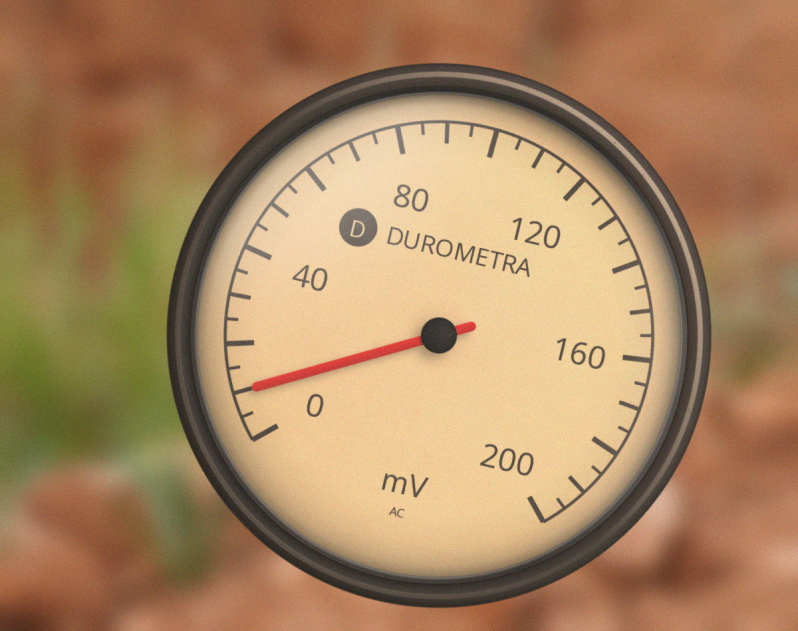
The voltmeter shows 10 mV
